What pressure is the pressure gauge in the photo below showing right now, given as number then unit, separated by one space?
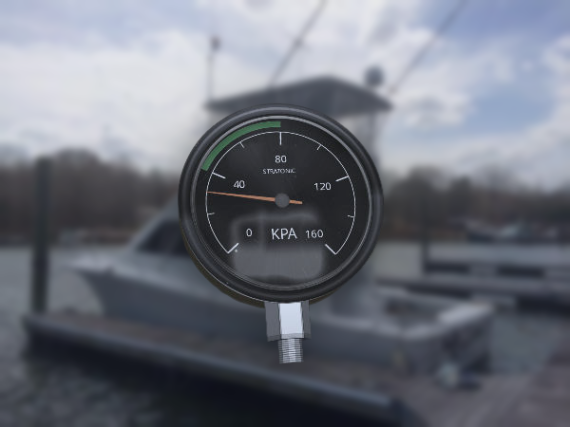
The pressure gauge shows 30 kPa
